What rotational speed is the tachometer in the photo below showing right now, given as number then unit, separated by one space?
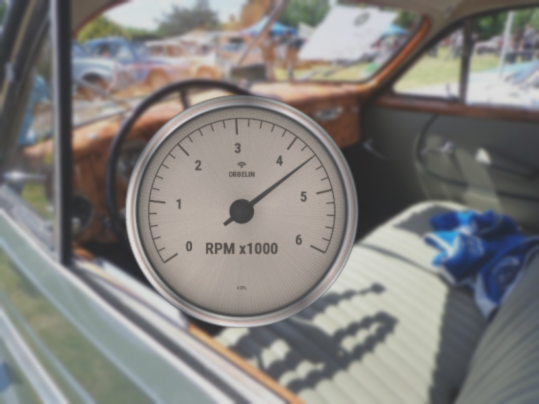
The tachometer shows 4400 rpm
